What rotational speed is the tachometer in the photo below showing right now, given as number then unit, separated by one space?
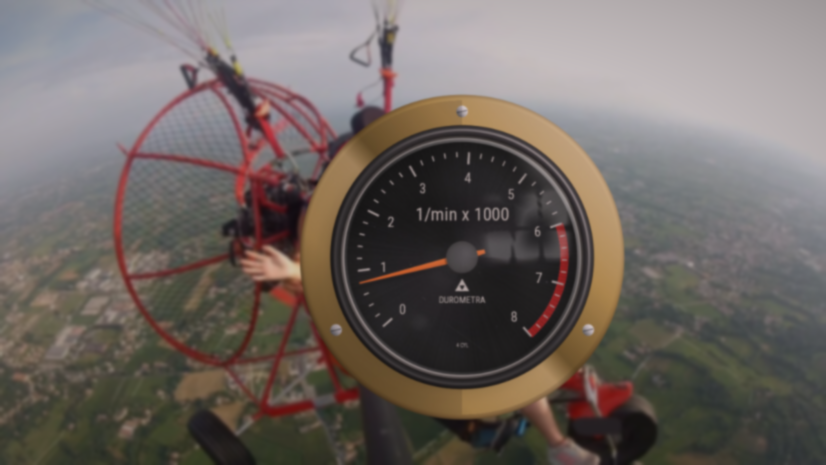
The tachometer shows 800 rpm
